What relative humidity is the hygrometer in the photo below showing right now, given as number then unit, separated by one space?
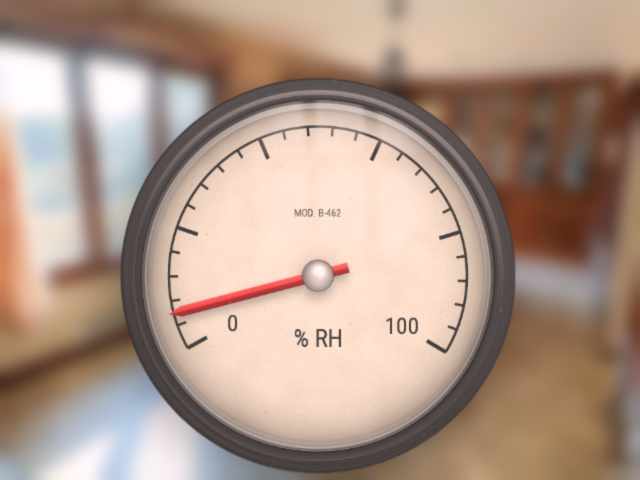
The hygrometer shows 6 %
